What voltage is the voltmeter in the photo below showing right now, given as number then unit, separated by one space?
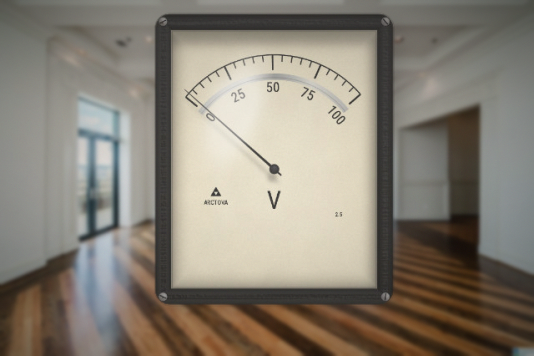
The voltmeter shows 2.5 V
